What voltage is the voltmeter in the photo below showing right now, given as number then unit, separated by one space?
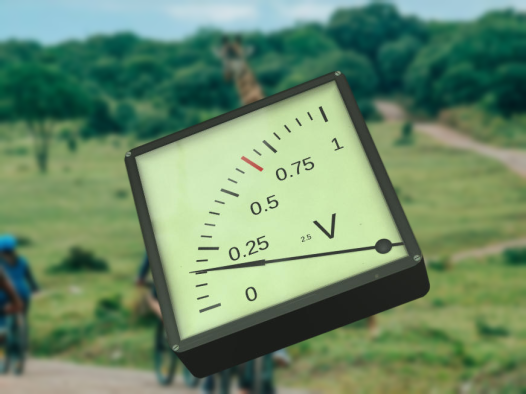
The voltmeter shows 0.15 V
